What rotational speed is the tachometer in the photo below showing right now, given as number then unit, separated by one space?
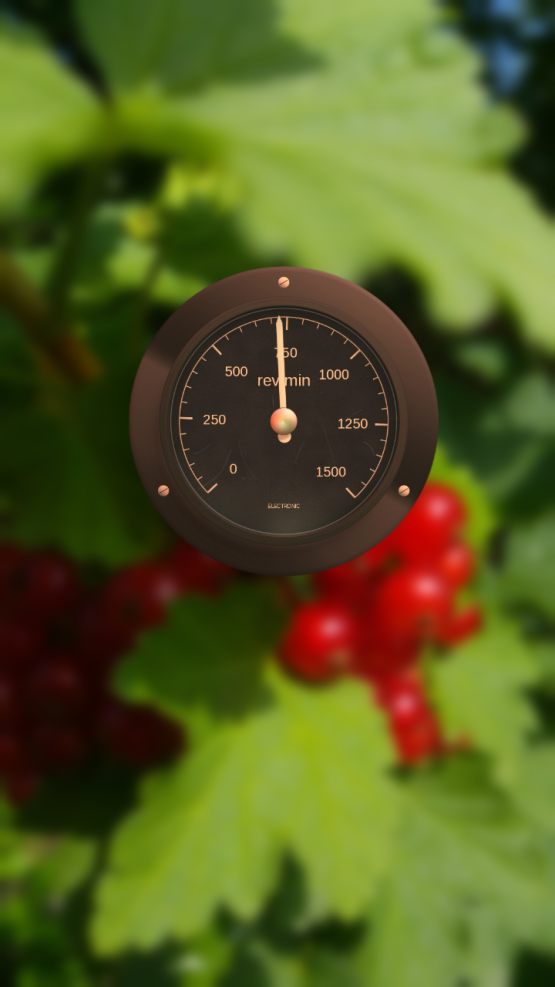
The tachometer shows 725 rpm
